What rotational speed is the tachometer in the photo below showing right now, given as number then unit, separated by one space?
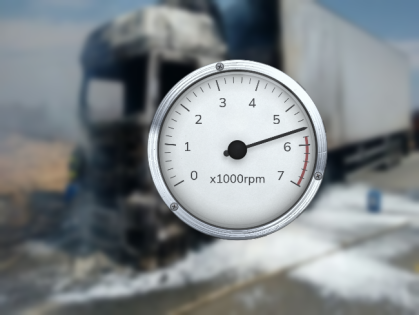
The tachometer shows 5600 rpm
